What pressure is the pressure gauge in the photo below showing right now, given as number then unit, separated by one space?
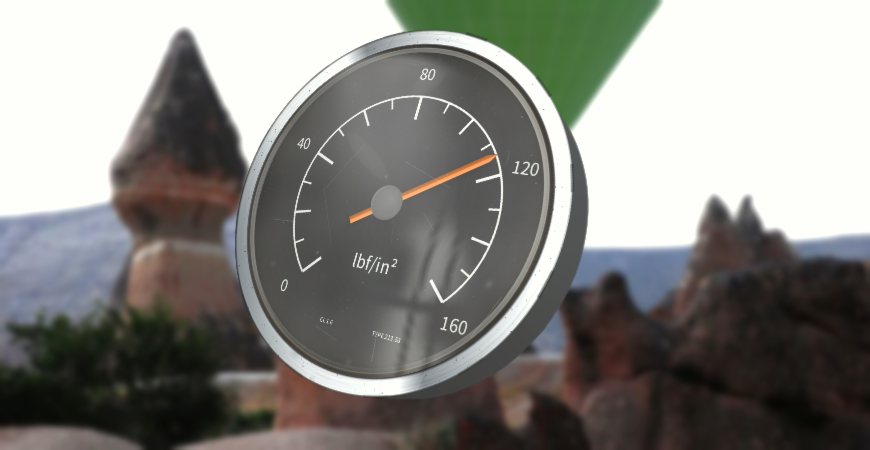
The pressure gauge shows 115 psi
